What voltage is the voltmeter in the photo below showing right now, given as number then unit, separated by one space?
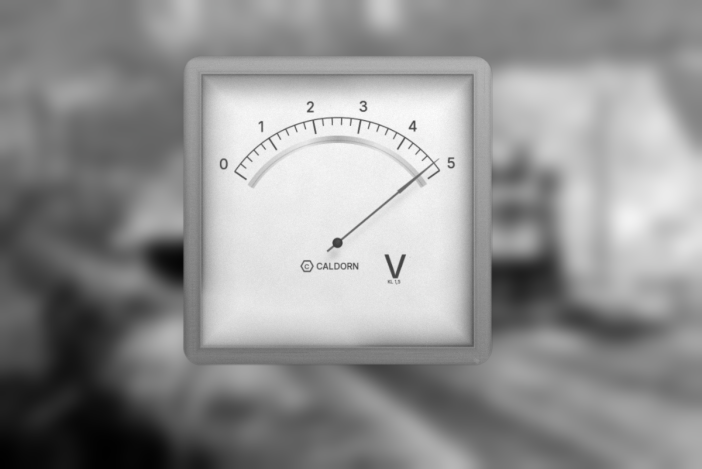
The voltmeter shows 4.8 V
